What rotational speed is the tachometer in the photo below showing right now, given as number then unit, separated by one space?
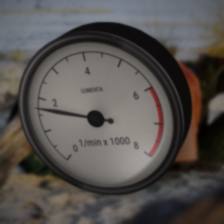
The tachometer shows 1750 rpm
